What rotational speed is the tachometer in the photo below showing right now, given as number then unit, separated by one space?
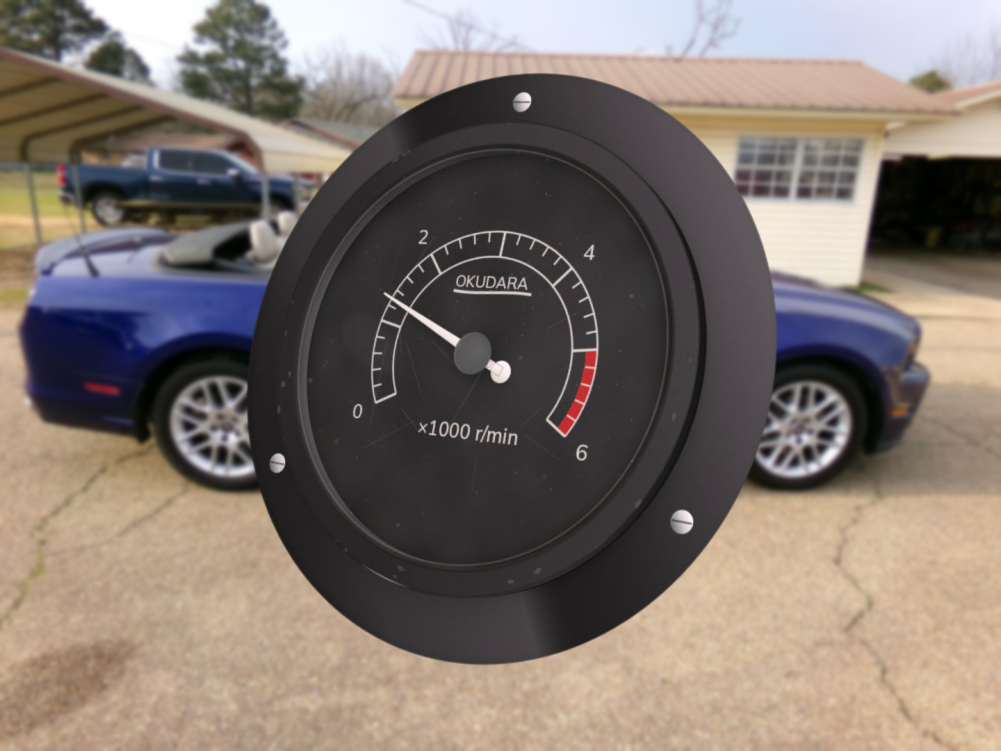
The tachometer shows 1300 rpm
